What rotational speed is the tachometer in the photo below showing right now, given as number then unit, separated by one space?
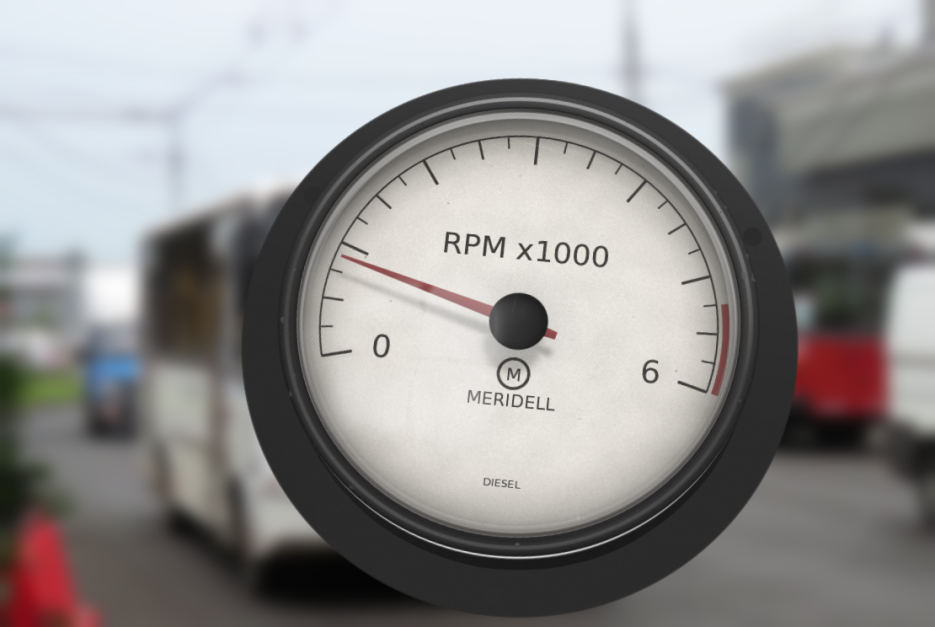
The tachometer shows 875 rpm
